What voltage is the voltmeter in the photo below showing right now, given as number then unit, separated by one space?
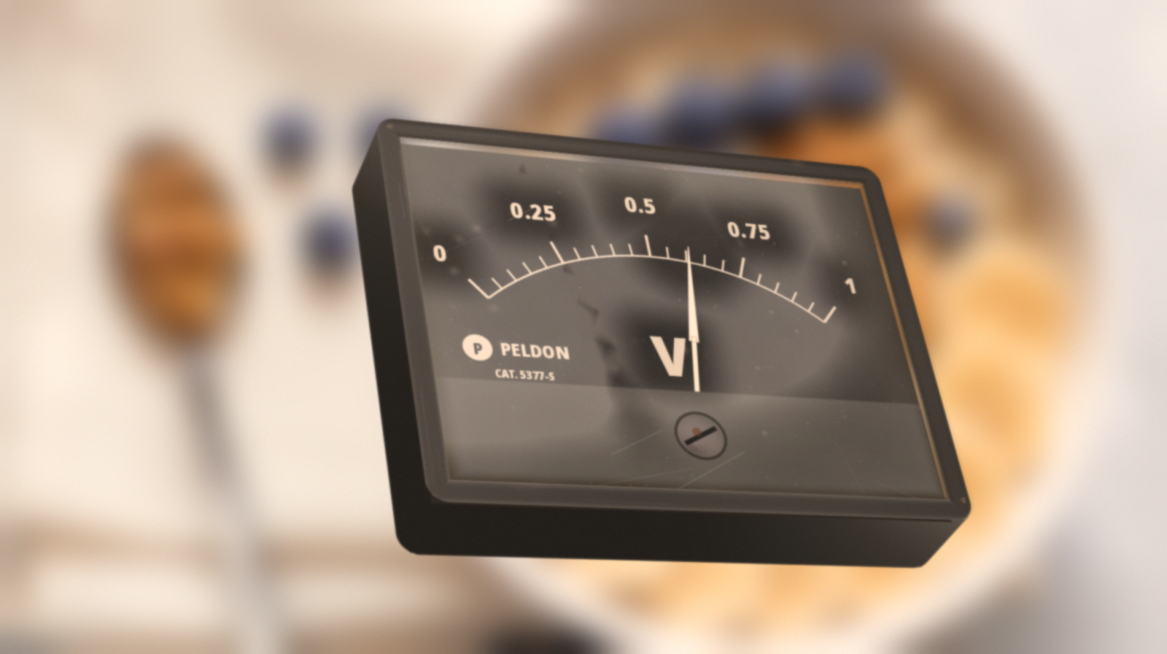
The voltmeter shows 0.6 V
